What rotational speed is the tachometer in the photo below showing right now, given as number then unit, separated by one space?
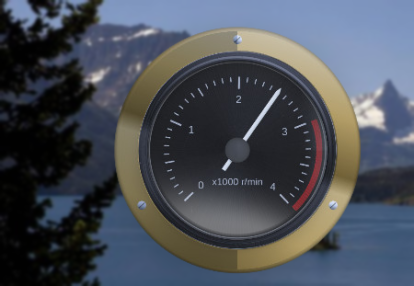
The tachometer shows 2500 rpm
